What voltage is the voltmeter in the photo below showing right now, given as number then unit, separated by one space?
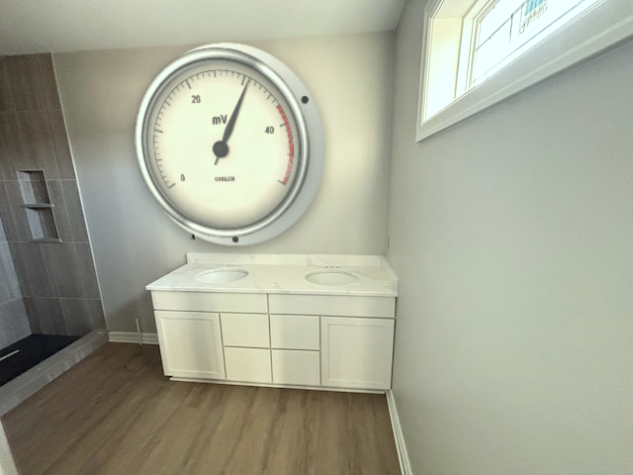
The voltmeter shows 31 mV
